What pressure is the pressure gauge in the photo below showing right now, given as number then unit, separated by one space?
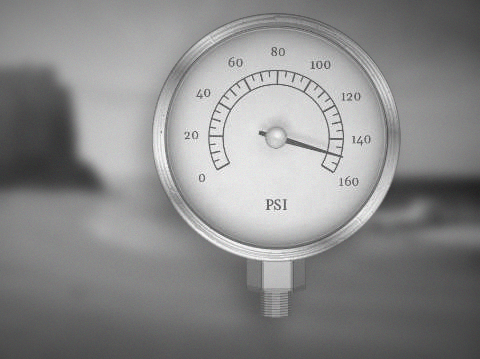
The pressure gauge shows 150 psi
